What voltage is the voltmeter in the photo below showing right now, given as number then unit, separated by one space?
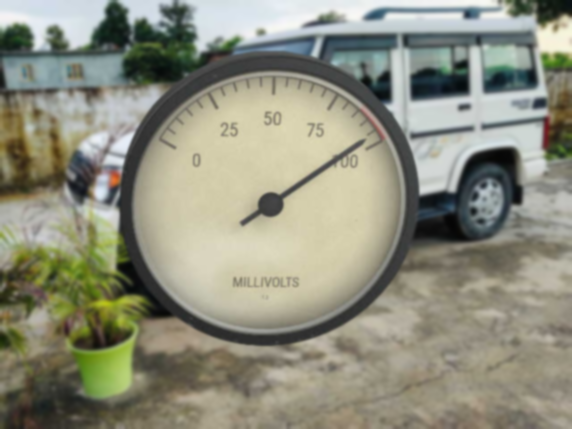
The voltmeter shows 95 mV
